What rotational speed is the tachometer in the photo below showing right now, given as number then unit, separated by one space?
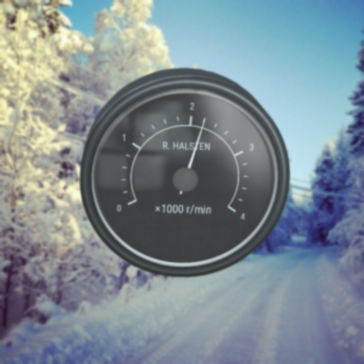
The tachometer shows 2200 rpm
